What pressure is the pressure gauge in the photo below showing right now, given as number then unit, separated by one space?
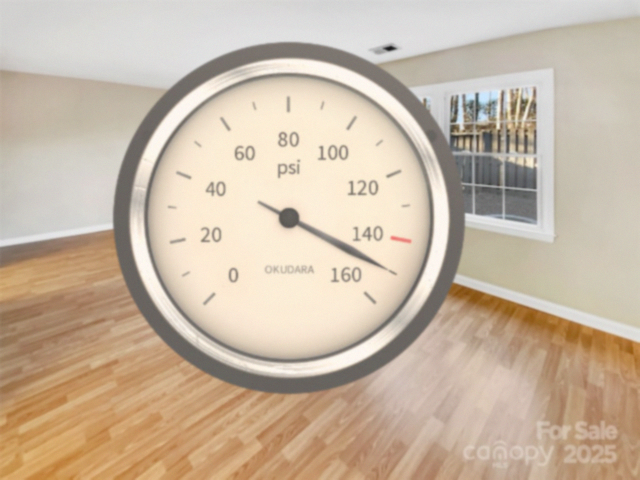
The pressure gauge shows 150 psi
